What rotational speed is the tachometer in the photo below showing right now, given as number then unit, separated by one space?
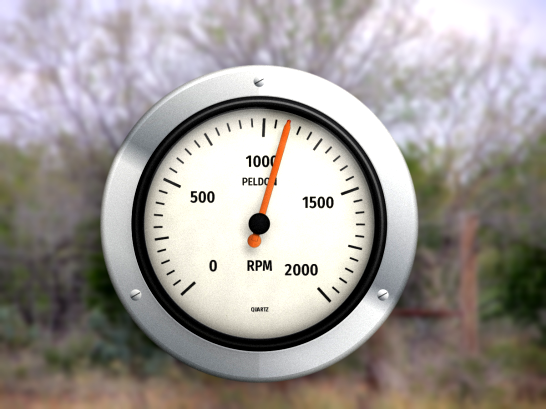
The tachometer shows 1100 rpm
